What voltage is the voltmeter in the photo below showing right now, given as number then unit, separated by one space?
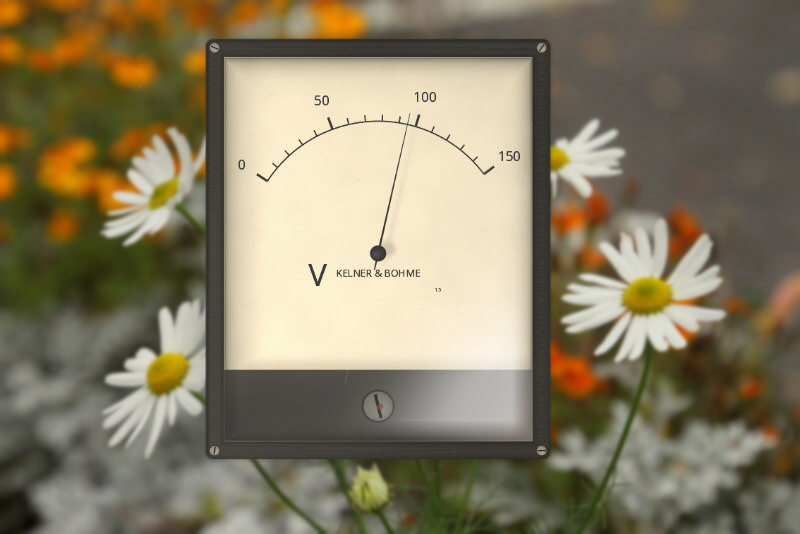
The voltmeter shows 95 V
